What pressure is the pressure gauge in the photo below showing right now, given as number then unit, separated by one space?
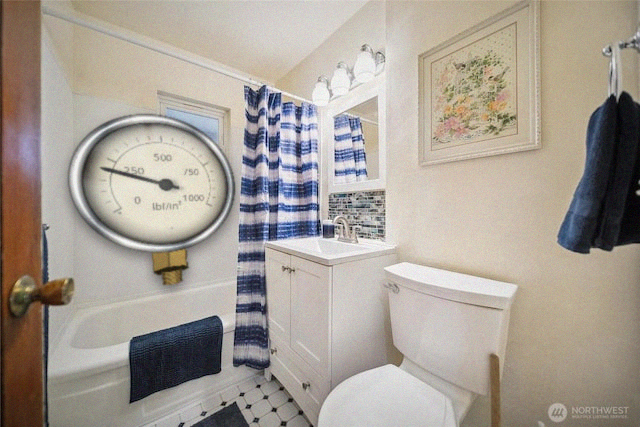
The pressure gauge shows 200 psi
